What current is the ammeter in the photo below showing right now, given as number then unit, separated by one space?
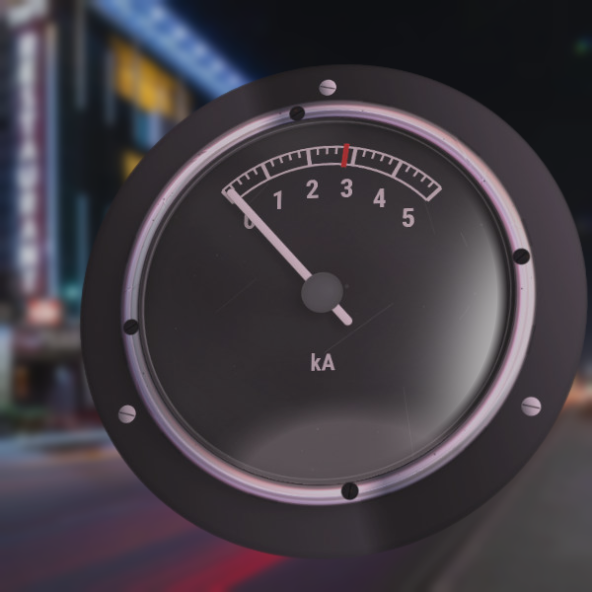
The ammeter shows 0.1 kA
